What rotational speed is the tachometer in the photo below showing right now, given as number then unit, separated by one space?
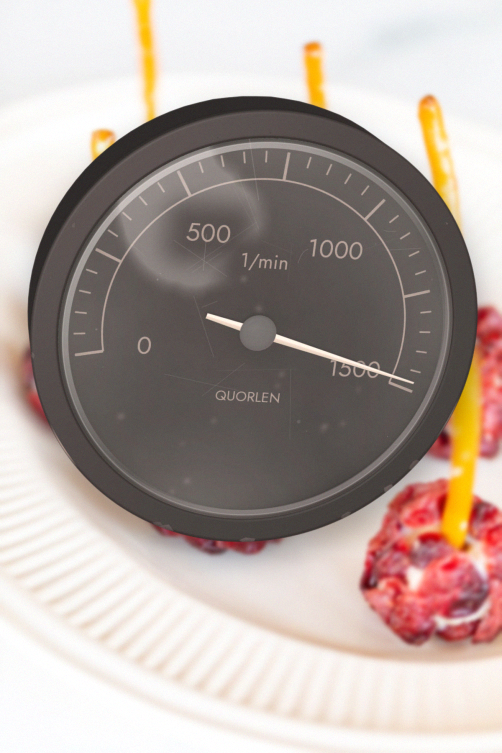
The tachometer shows 1475 rpm
